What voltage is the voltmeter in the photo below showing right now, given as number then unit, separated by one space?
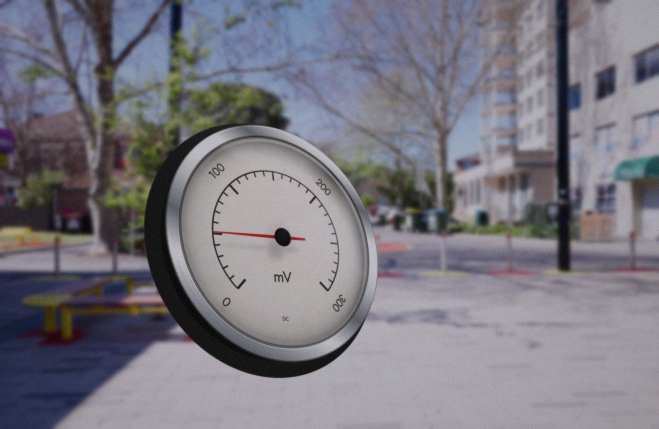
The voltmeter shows 50 mV
